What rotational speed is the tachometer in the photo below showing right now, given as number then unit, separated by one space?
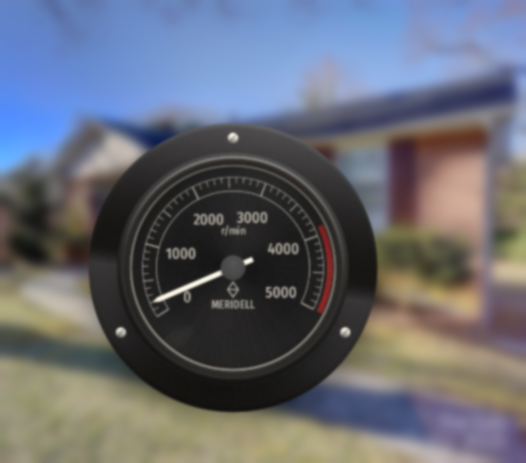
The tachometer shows 200 rpm
